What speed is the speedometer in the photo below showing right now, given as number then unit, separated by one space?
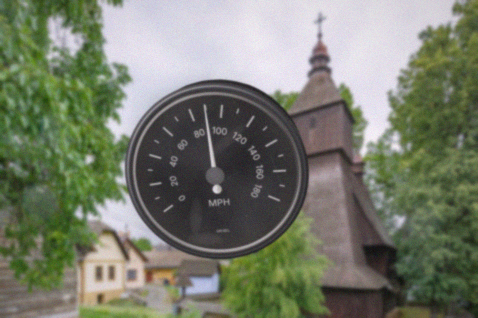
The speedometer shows 90 mph
